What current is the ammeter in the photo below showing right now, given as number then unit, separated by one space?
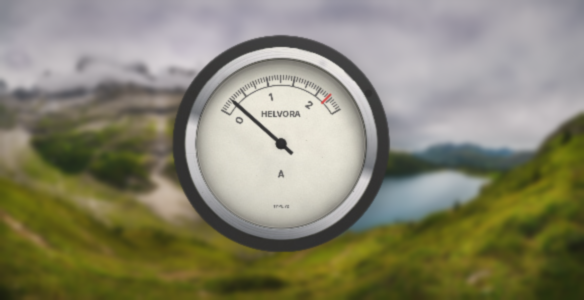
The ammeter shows 0.25 A
